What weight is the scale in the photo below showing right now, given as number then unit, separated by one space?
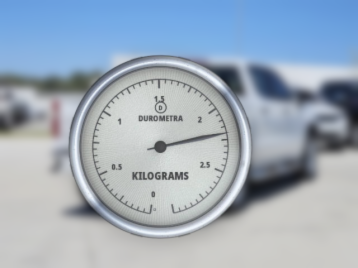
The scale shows 2.2 kg
